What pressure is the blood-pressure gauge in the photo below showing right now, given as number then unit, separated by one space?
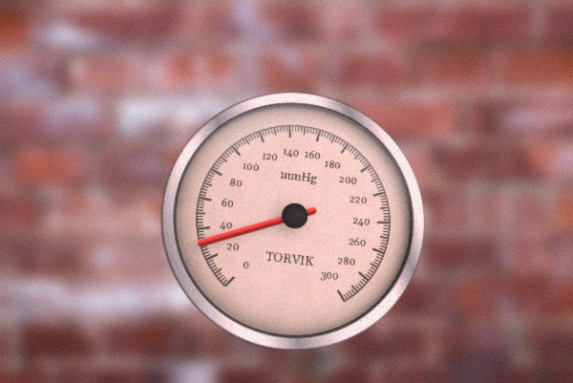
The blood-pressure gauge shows 30 mmHg
